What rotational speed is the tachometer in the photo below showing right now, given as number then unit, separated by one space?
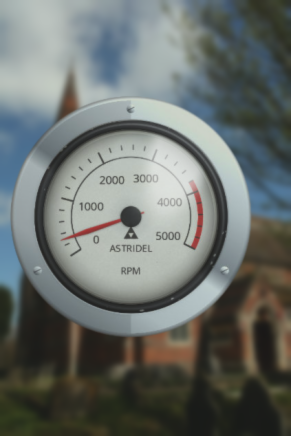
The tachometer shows 300 rpm
